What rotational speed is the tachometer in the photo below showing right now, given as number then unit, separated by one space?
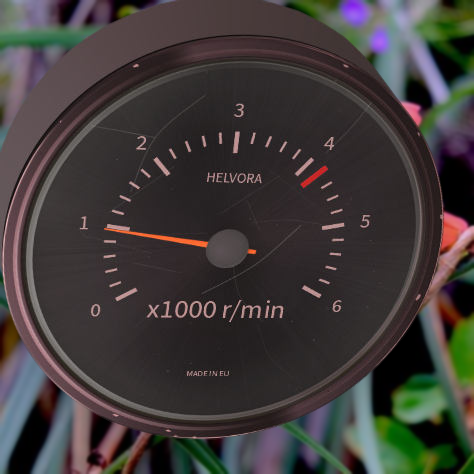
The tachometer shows 1000 rpm
